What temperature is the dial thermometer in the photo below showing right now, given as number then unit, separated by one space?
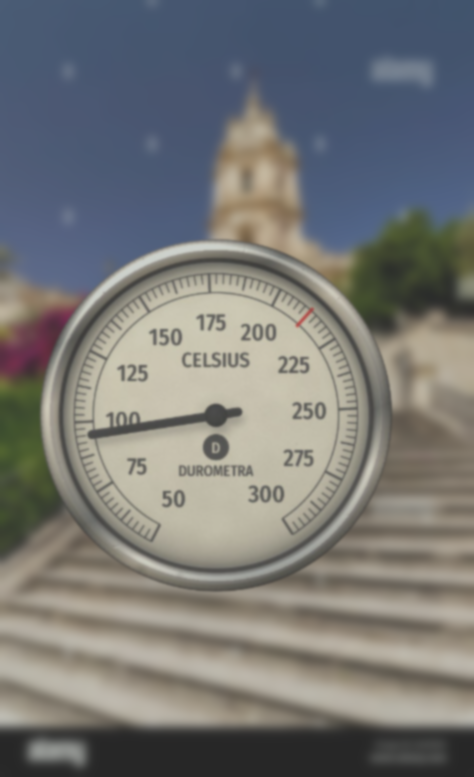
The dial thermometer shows 95 °C
